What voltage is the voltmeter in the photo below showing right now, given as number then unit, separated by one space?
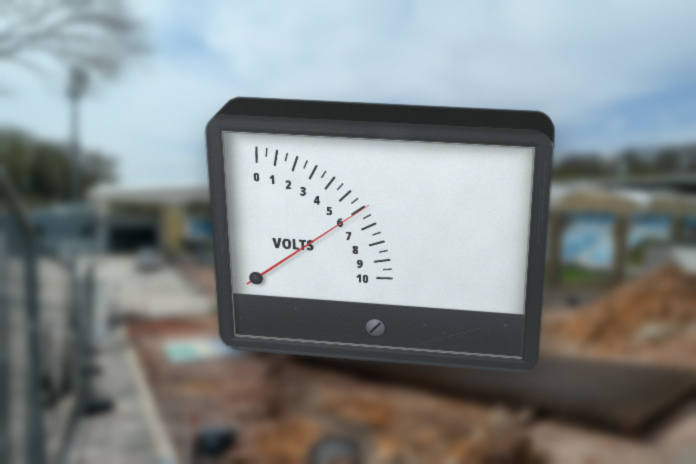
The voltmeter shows 6 V
